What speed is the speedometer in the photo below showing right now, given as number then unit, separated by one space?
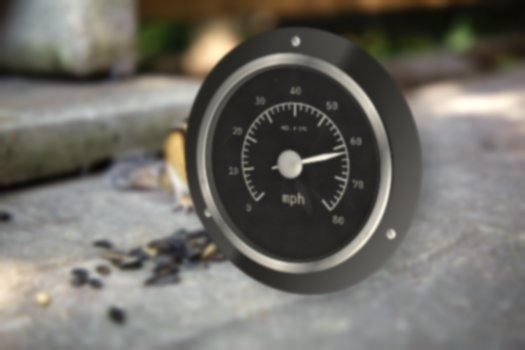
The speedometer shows 62 mph
